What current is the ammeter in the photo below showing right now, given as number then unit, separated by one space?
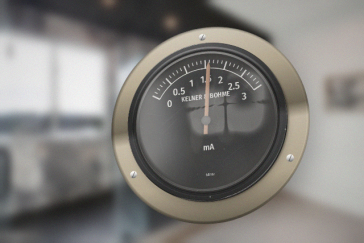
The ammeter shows 1.6 mA
